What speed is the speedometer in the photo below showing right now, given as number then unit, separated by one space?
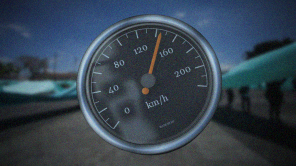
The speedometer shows 145 km/h
